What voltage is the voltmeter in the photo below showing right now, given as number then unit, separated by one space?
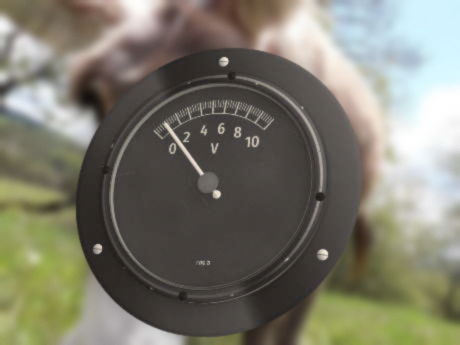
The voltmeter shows 1 V
